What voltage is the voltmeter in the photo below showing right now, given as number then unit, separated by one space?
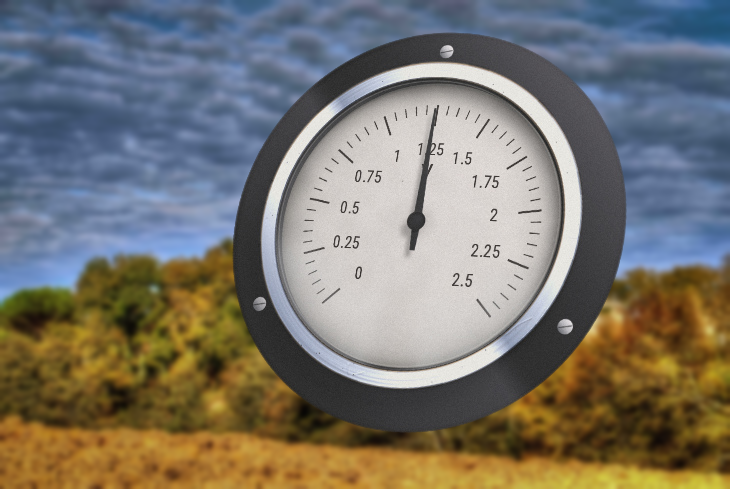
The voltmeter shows 1.25 V
